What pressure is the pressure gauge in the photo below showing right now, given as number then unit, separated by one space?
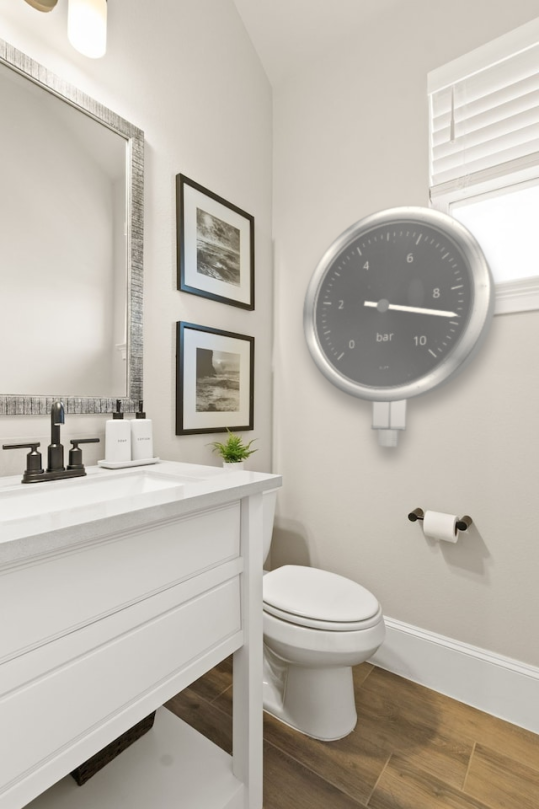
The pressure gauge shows 8.8 bar
